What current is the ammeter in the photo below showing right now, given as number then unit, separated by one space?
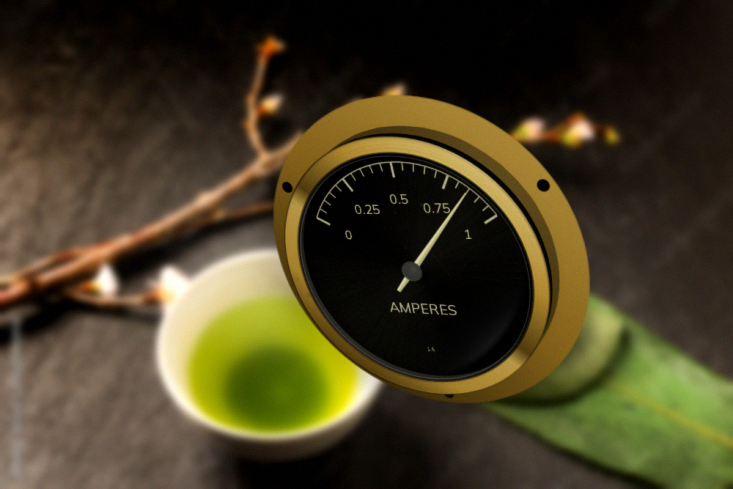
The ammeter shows 0.85 A
